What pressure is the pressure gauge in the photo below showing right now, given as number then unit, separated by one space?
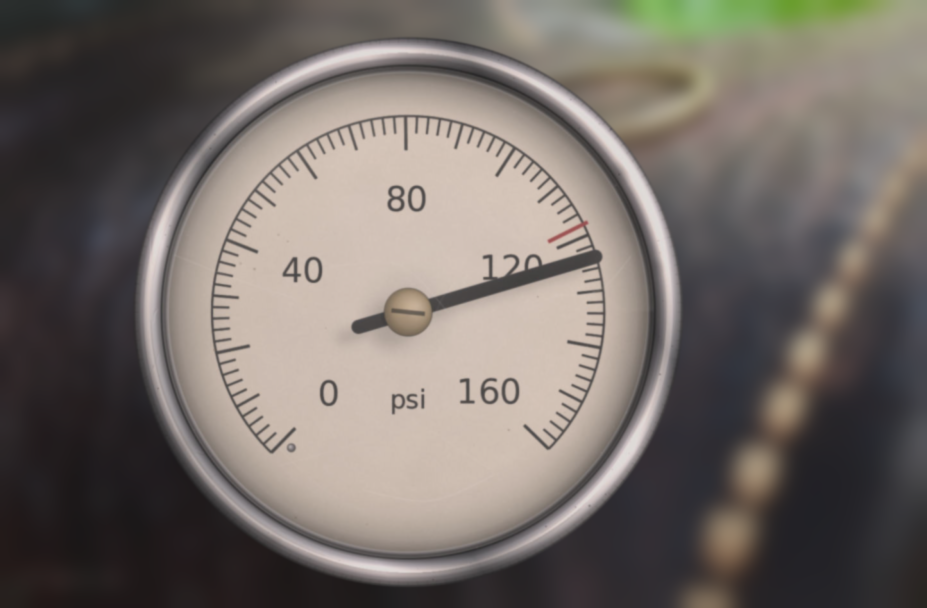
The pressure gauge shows 124 psi
